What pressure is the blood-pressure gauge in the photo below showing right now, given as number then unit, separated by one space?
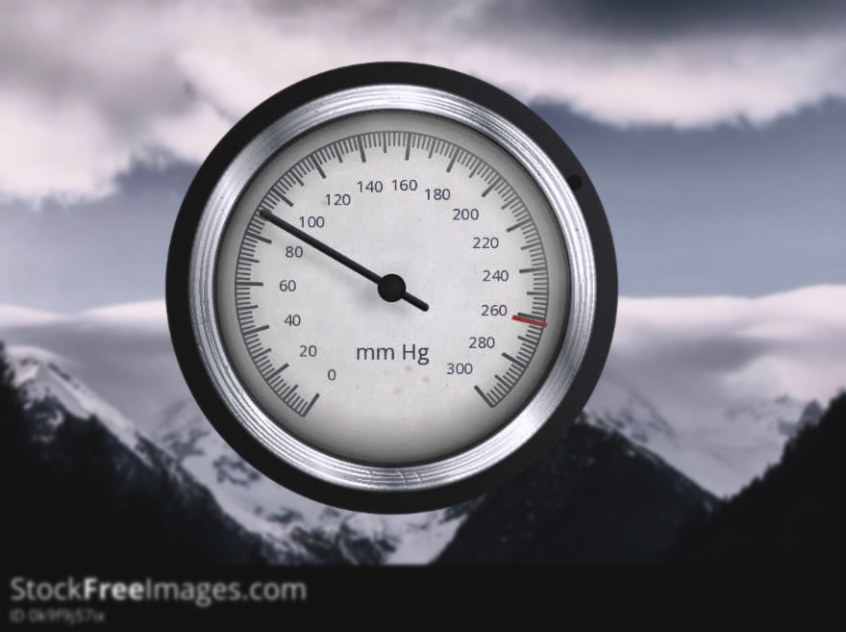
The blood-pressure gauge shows 90 mmHg
